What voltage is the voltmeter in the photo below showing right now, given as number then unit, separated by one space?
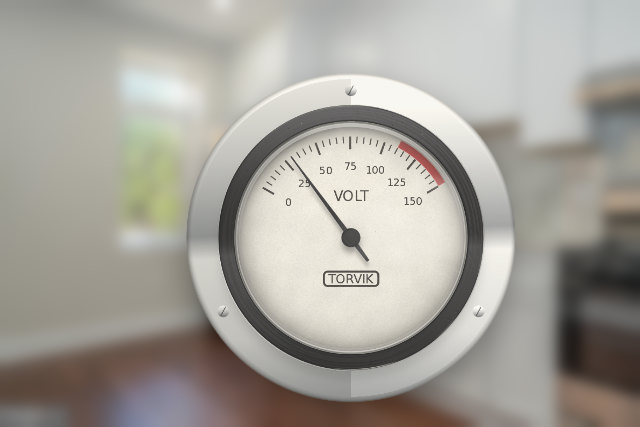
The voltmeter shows 30 V
